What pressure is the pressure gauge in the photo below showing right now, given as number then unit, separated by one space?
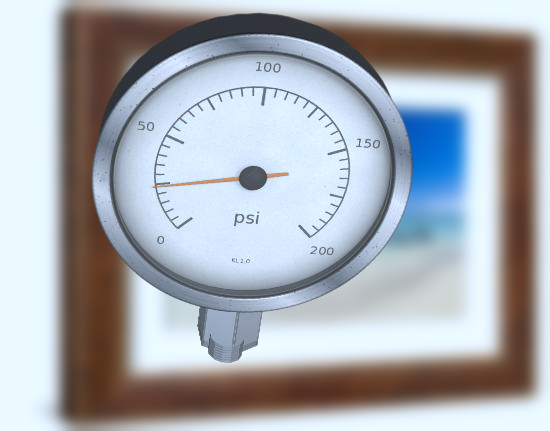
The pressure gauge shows 25 psi
